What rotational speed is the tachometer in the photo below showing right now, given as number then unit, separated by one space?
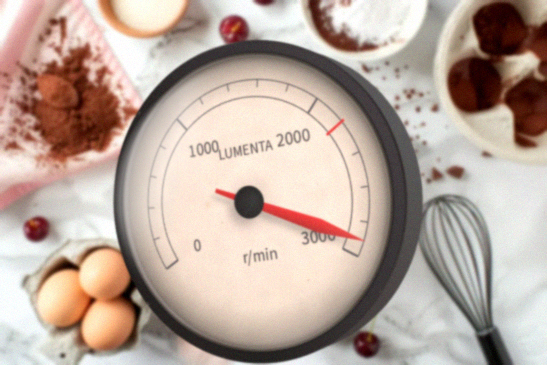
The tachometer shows 2900 rpm
